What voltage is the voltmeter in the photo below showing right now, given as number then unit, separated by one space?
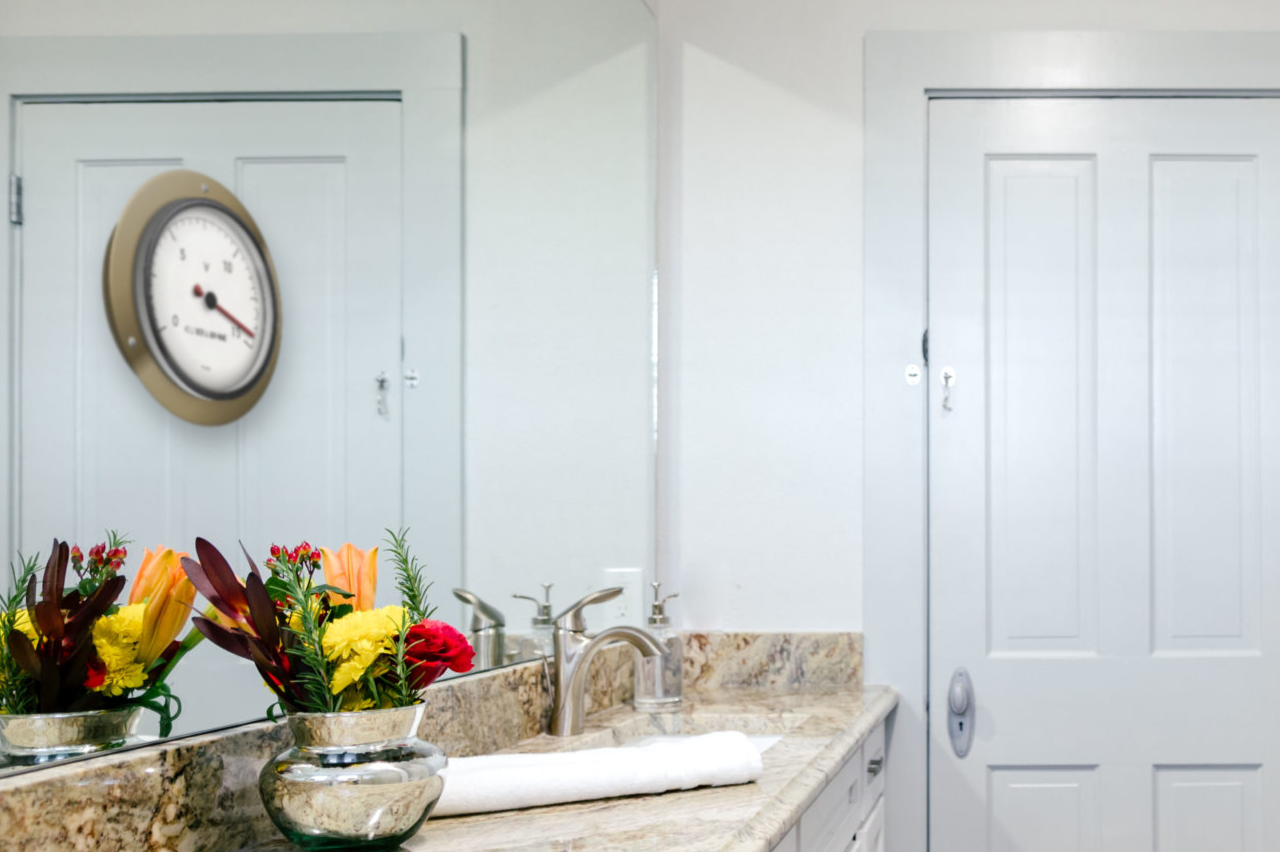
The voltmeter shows 14.5 V
